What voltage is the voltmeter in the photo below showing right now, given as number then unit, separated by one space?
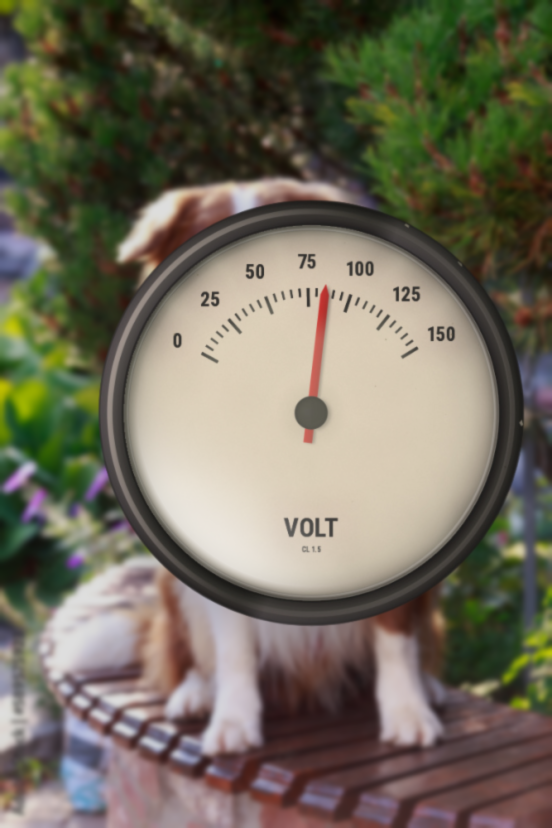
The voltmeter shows 85 V
